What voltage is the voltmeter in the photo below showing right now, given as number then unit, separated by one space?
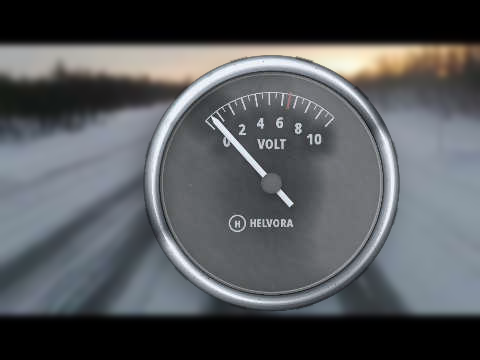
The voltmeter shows 0.5 V
